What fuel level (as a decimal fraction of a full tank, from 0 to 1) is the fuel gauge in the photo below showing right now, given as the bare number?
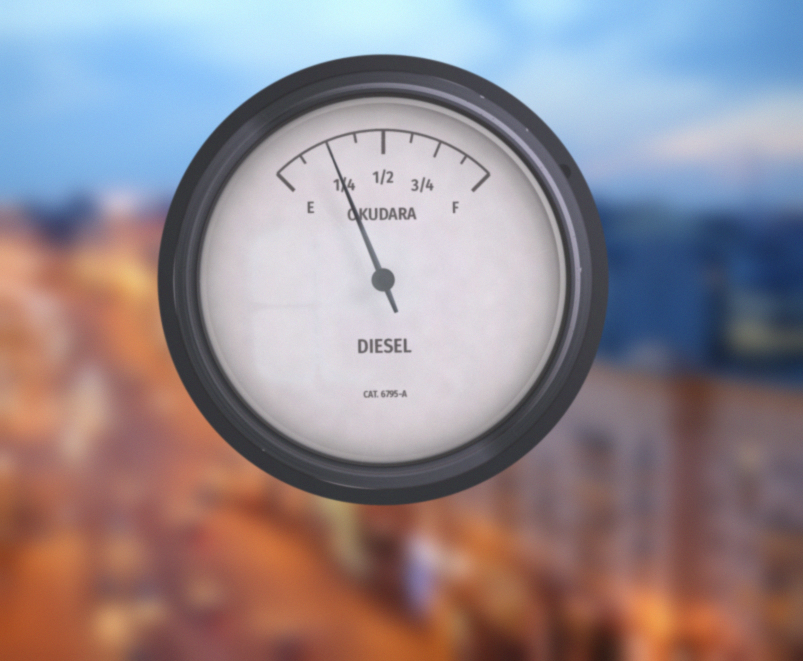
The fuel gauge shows 0.25
